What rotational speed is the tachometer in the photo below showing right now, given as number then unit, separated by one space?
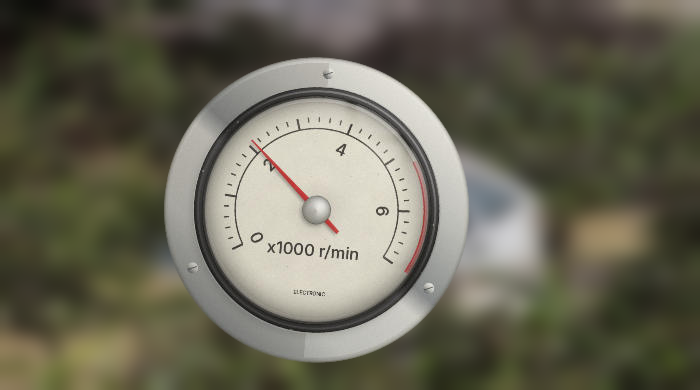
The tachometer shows 2100 rpm
